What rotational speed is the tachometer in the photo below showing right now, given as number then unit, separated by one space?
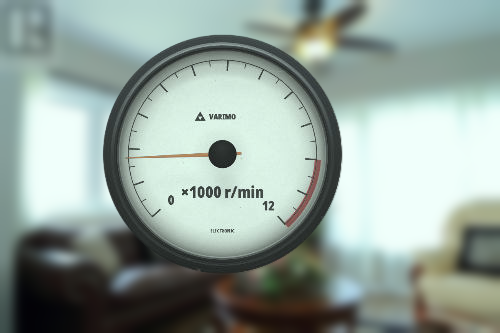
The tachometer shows 1750 rpm
